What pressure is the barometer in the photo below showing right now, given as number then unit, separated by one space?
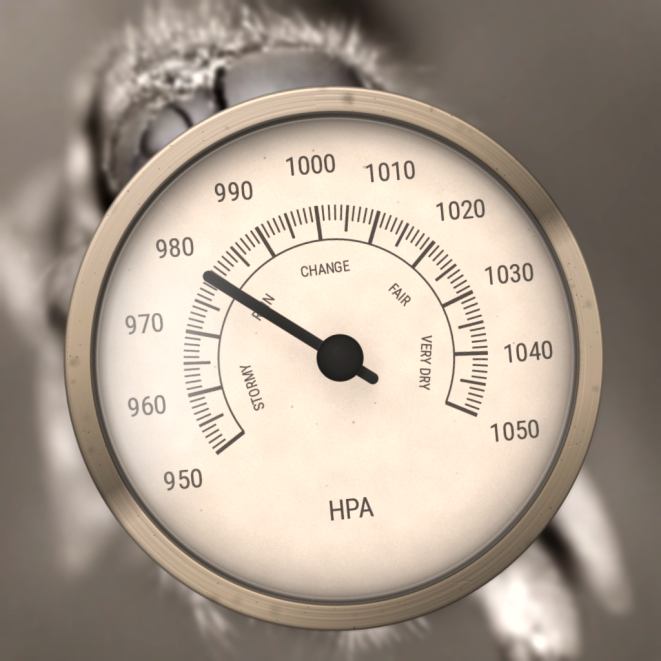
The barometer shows 979 hPa
